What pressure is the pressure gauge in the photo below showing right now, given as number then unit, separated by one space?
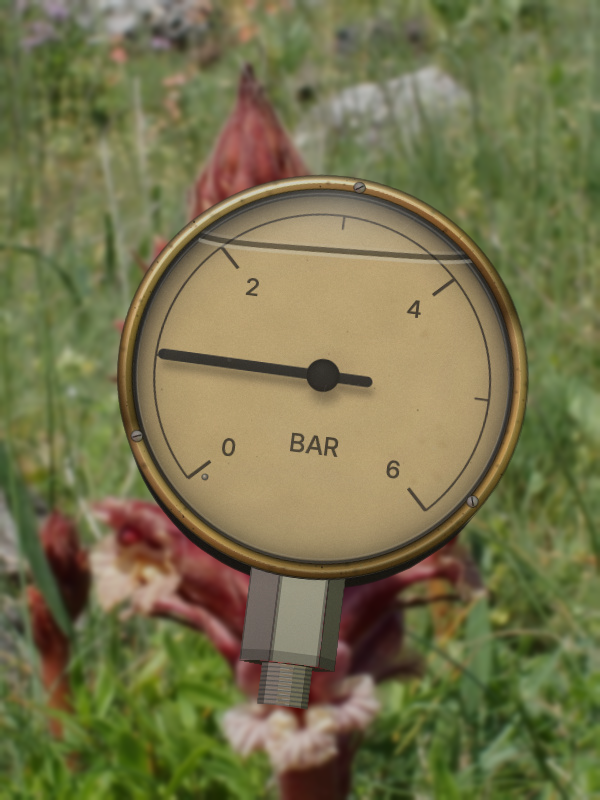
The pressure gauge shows 1 bar
